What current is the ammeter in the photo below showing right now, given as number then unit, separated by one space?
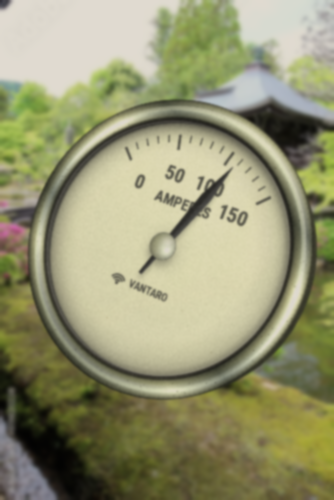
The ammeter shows 110 A
